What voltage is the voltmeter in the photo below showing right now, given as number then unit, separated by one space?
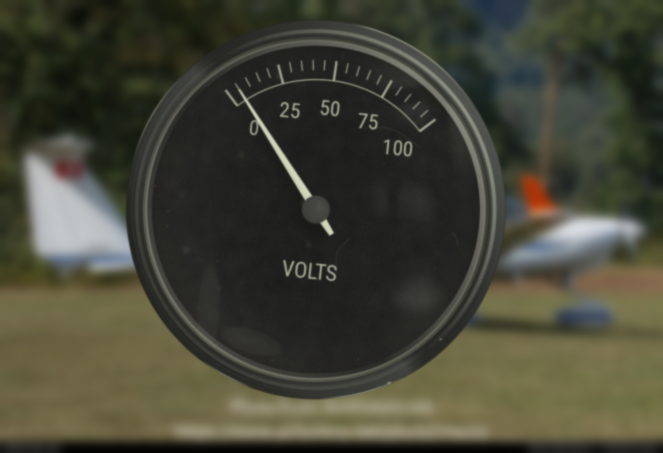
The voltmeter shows 5 V
